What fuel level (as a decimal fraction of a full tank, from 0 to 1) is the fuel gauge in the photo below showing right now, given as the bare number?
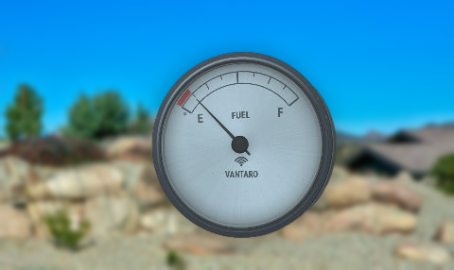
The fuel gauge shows 0.125
